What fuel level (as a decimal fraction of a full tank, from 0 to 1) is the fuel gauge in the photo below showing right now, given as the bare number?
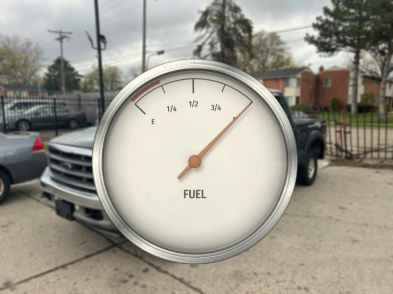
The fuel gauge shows 1
